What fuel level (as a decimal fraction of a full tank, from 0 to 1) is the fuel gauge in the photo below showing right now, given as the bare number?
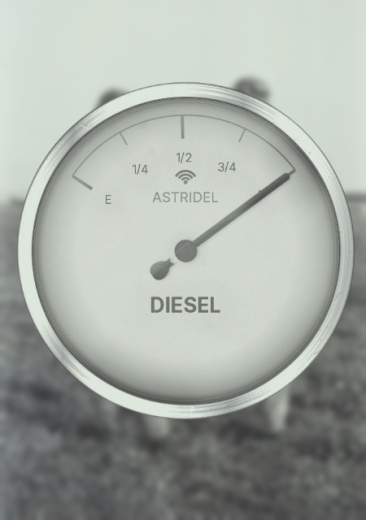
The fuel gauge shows 1
